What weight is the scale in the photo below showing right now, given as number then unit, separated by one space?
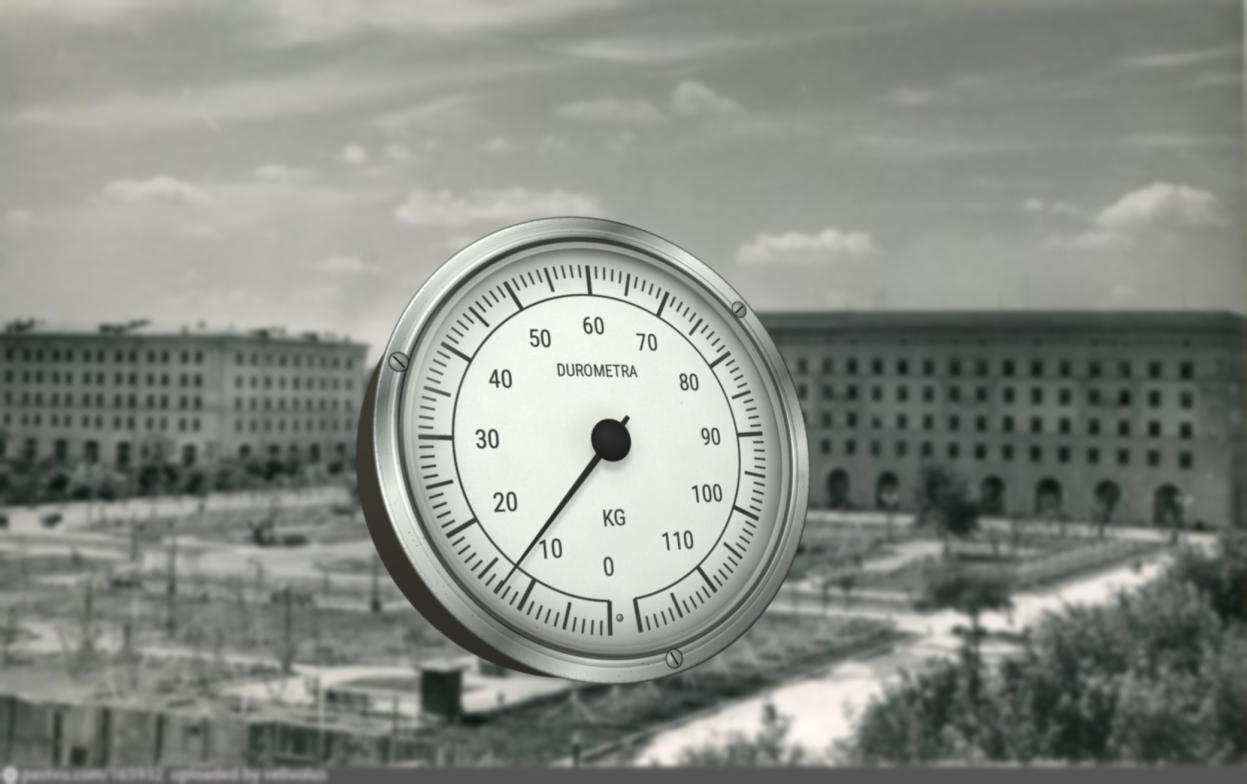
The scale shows 13 kg
